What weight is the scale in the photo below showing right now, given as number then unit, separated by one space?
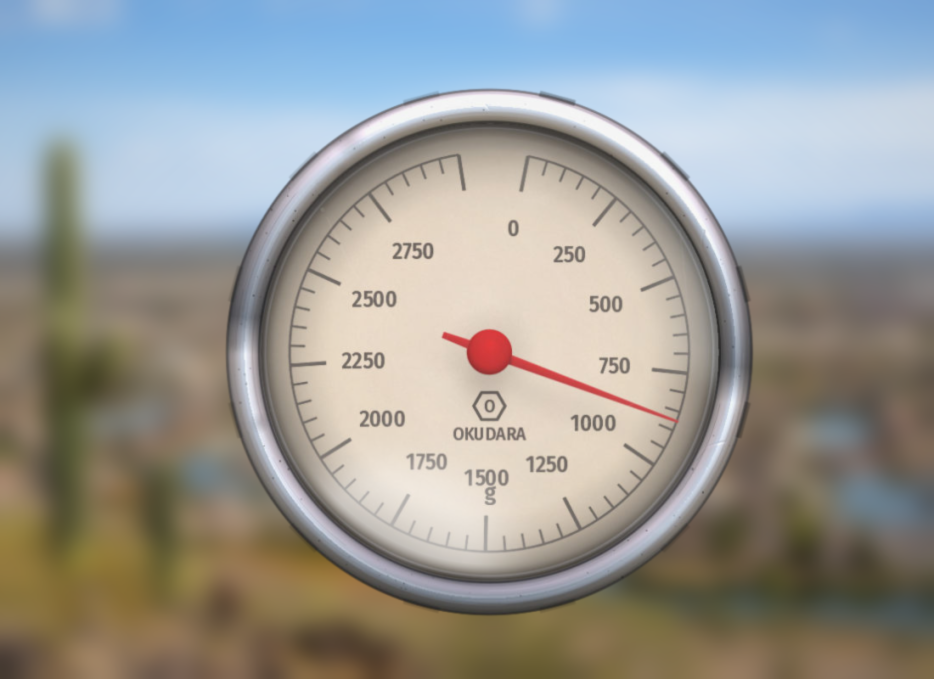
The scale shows 875 g
